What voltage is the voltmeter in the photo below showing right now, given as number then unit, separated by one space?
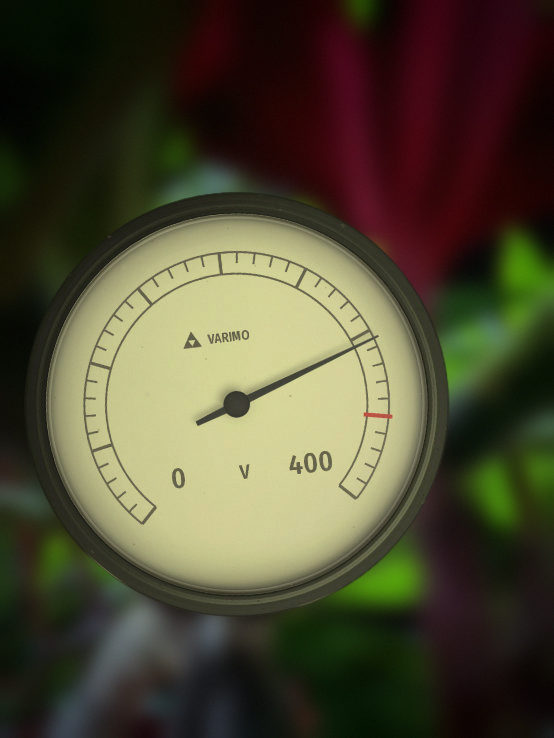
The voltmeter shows 305 V
